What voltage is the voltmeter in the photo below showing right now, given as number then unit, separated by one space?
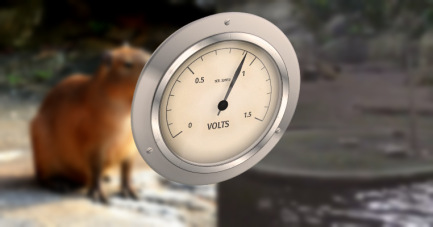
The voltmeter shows 0.9 V
